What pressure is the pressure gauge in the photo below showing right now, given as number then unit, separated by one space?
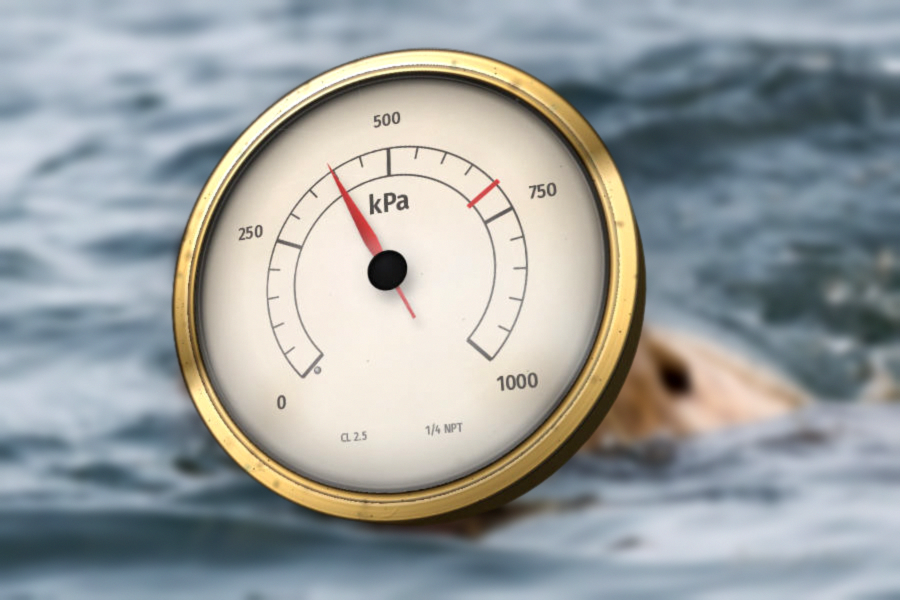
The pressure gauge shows 400 kPa
